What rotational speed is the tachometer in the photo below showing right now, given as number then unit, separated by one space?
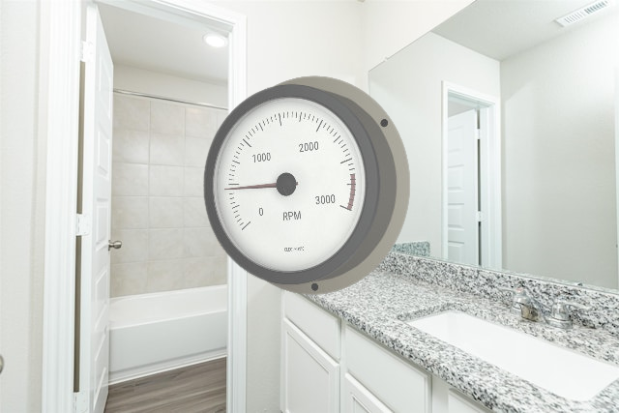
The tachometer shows 450 rpm
